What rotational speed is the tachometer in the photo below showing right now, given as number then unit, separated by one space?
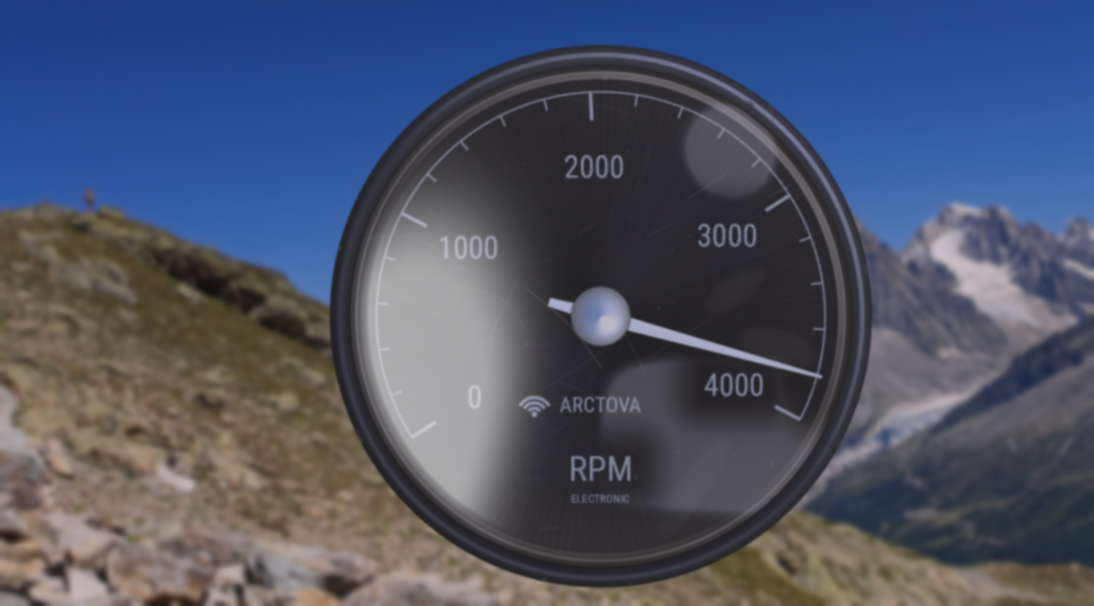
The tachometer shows 3800 rpm
